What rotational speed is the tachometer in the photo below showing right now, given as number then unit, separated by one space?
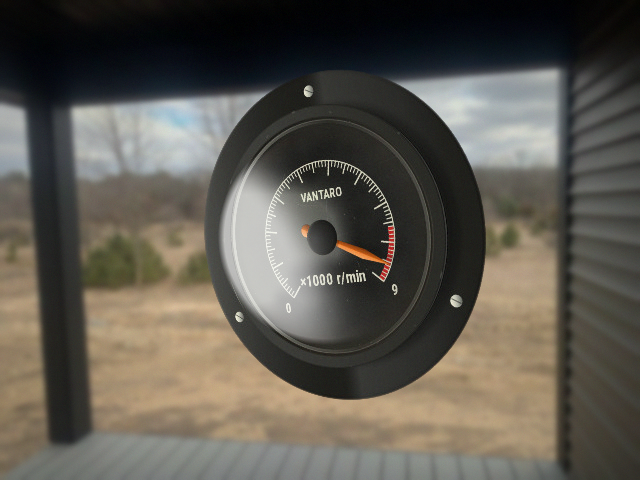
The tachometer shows 8500 rpm
